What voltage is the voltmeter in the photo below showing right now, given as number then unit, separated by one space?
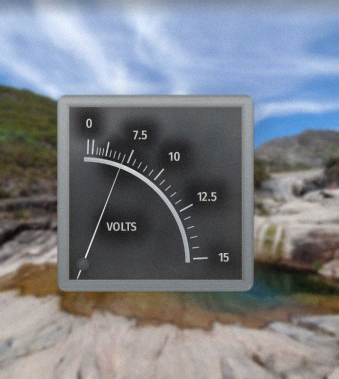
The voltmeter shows 7 V
